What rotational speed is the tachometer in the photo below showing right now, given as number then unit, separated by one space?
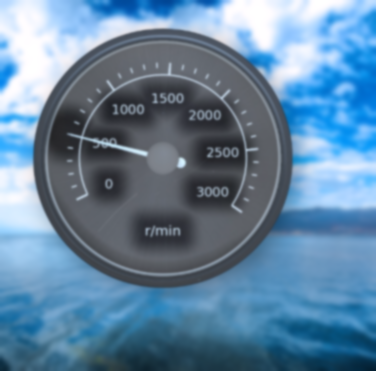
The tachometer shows 500 rpm
